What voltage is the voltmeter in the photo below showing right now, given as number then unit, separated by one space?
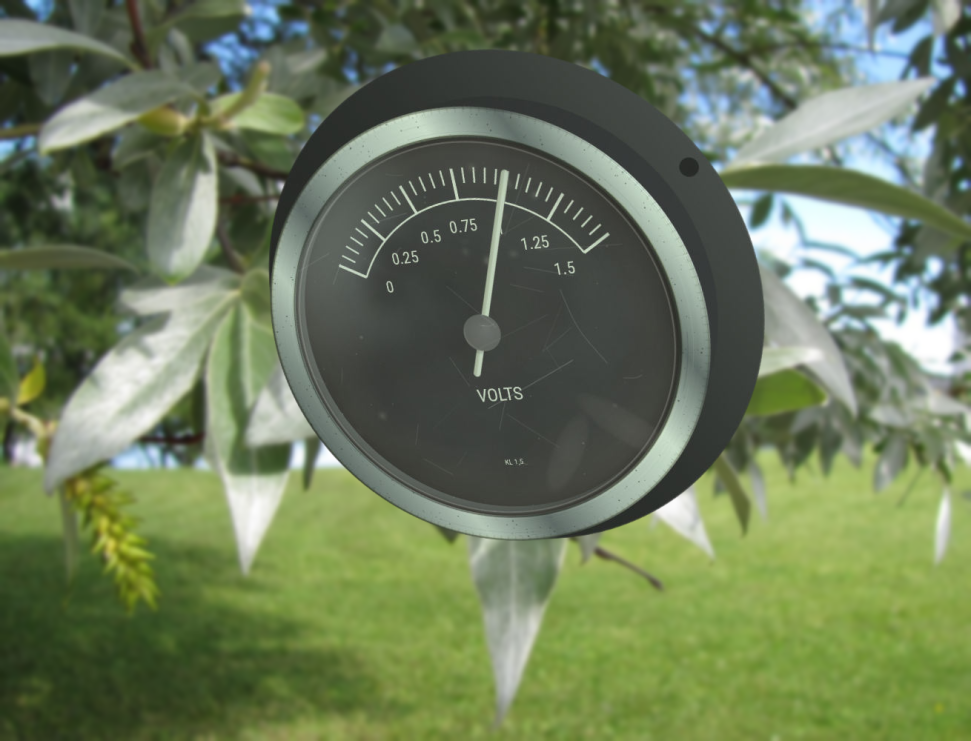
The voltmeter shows 1 V
